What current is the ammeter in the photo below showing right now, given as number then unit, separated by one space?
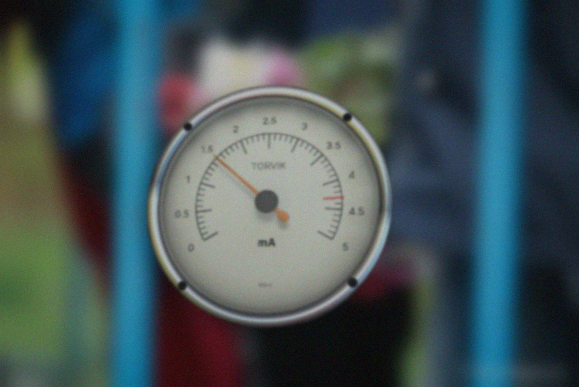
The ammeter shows 1.5 mA
